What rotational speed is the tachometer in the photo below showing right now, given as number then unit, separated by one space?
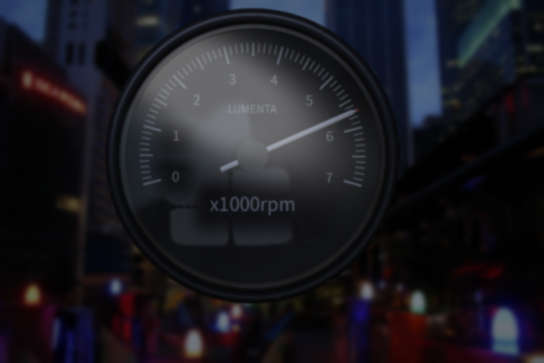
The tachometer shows 5700 rpm
